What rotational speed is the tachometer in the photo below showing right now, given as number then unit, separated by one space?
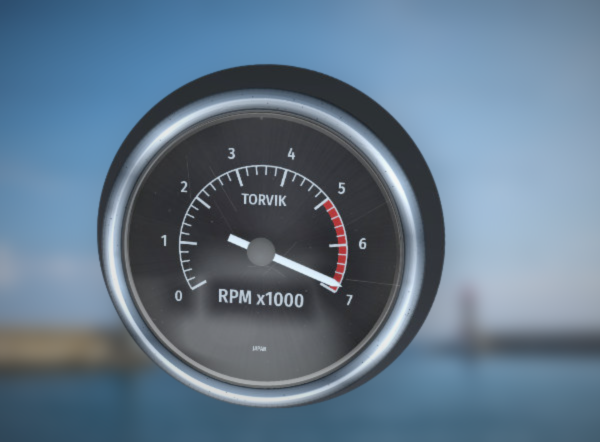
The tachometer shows 6800 rpm
